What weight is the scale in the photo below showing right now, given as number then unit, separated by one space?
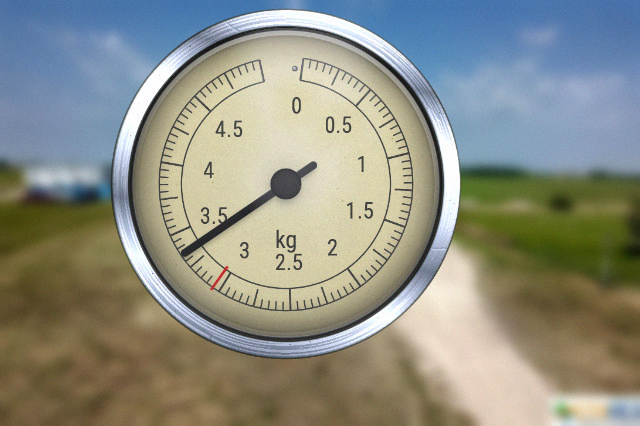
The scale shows 3.35 kg
